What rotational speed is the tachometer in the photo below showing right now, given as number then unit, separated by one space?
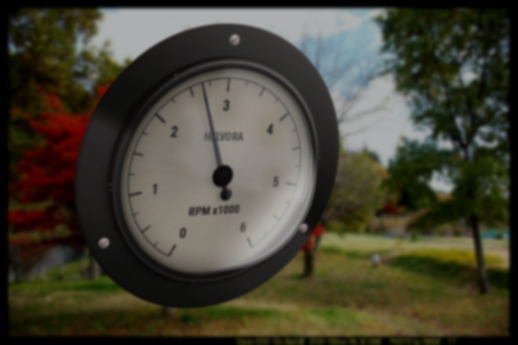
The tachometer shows 2625 rpm
